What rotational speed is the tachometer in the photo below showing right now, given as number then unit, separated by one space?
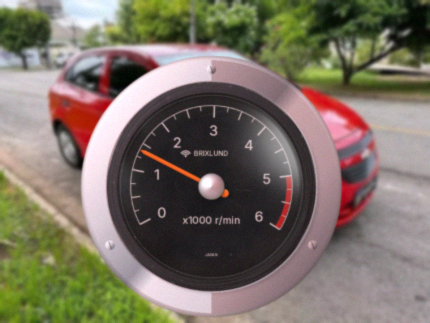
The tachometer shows 1375 rpm
